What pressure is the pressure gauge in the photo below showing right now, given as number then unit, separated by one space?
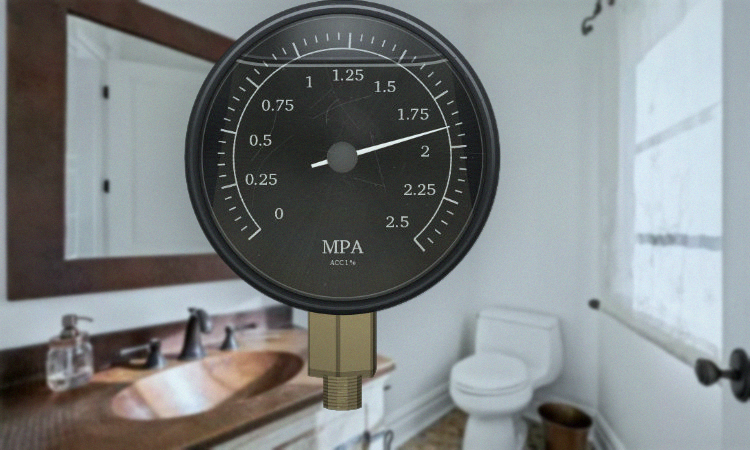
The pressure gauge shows 1.9 MPa
